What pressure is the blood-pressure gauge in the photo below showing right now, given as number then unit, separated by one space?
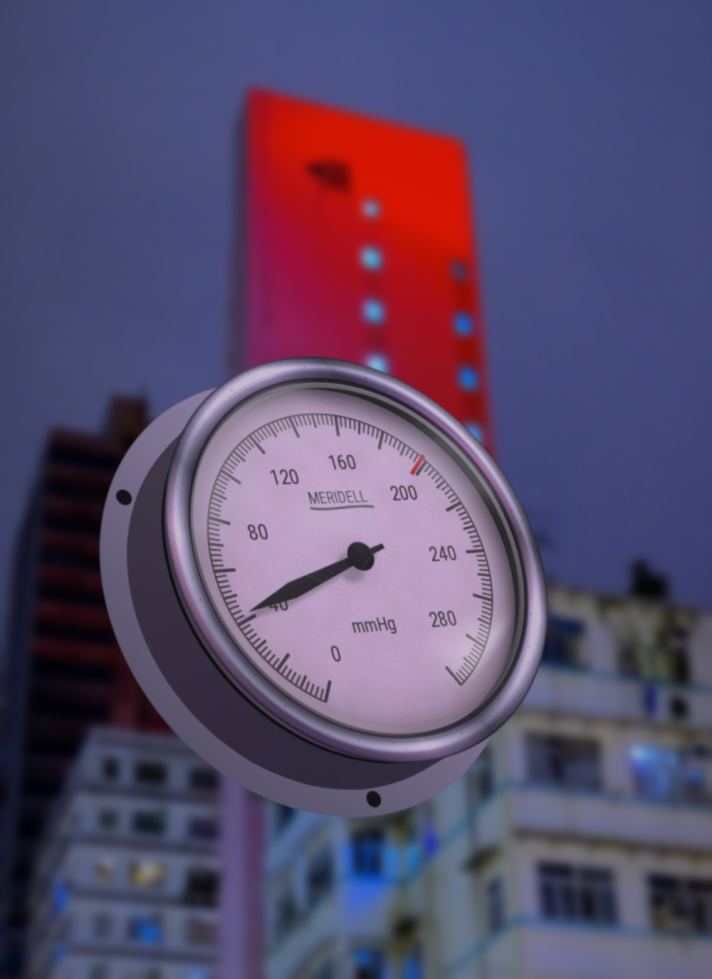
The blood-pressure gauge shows 42 mmHg
